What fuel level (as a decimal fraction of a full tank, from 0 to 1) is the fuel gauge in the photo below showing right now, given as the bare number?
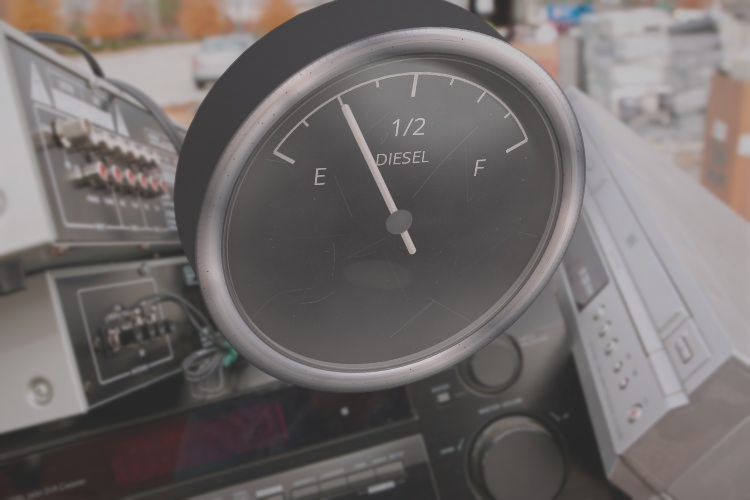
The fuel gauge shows 0.25
